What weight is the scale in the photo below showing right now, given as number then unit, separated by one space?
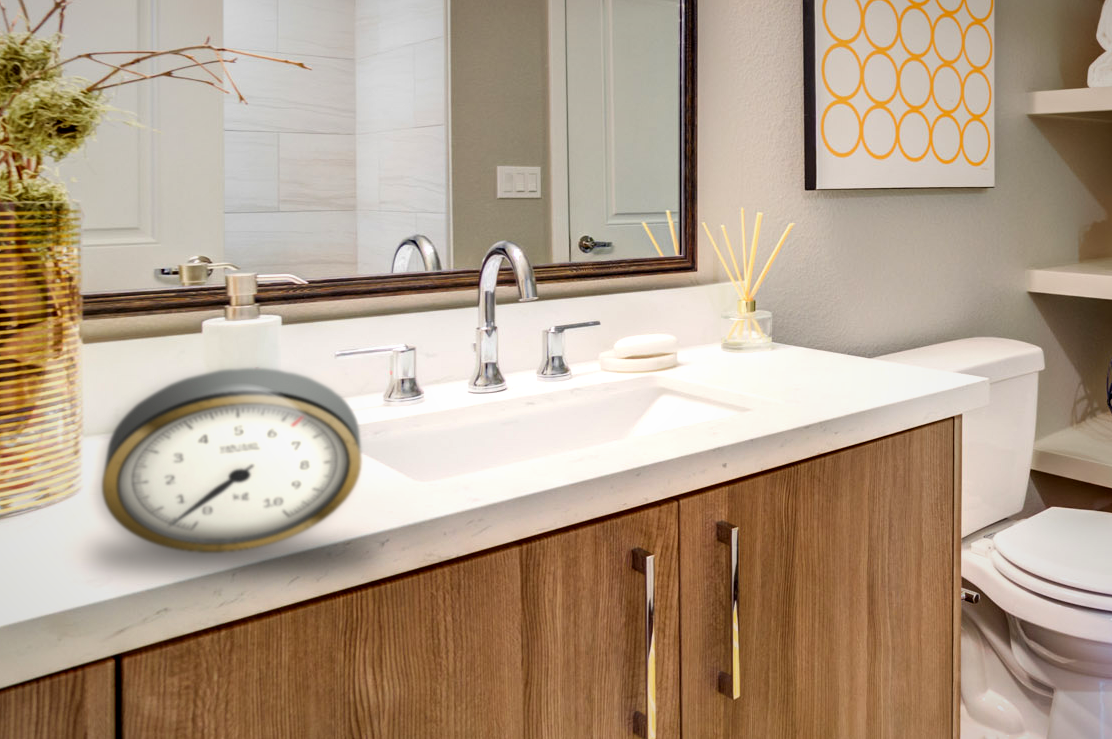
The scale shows 0.5 kg
